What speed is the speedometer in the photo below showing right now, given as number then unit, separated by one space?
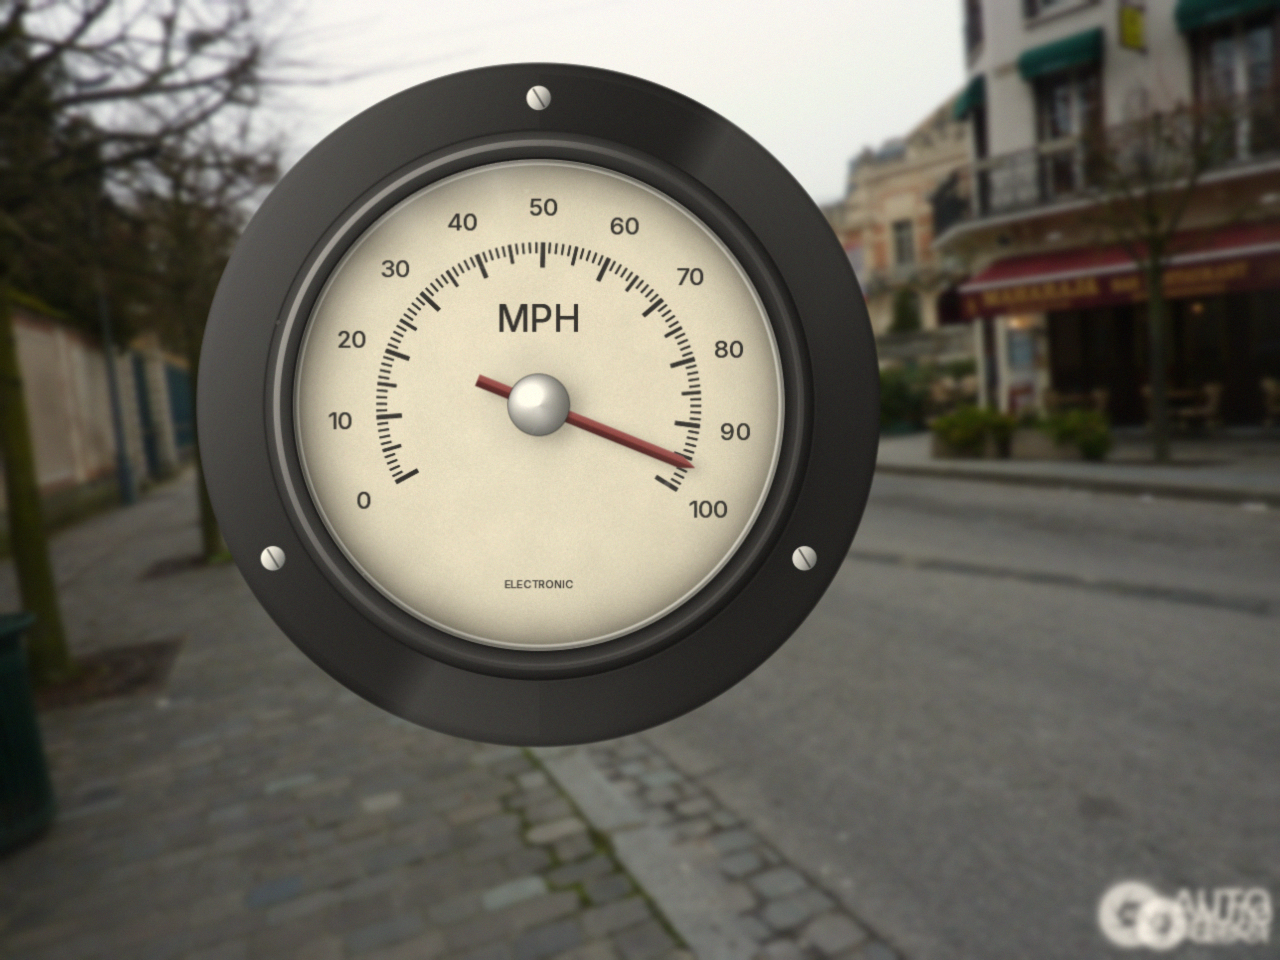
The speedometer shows 96 mph
